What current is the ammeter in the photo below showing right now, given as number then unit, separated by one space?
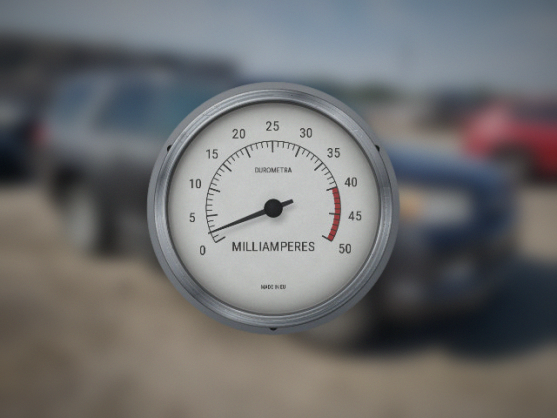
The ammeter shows 2 mA
